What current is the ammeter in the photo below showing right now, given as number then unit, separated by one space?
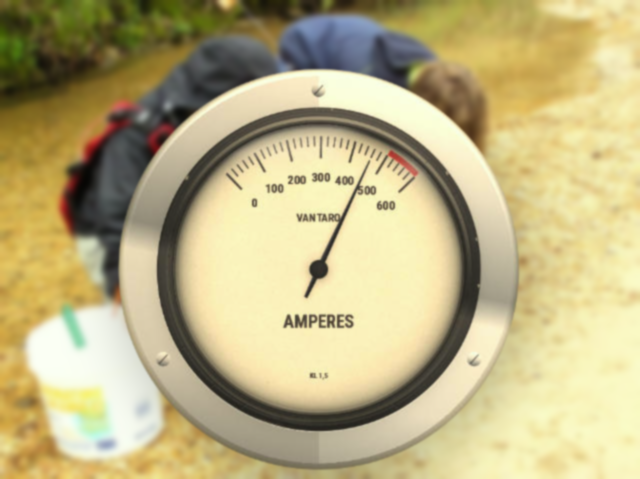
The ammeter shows 460 A
